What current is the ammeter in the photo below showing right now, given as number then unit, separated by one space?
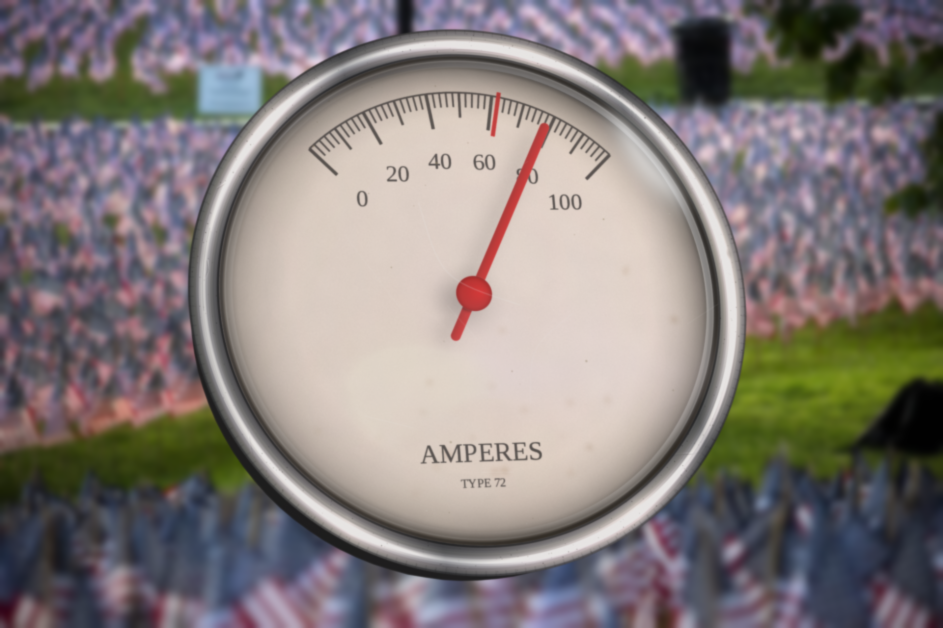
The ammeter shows 78 A
